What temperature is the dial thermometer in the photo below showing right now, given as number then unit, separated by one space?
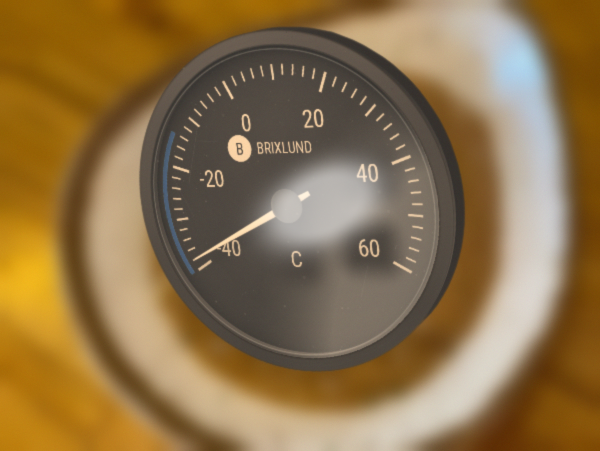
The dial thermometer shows -38 °C
